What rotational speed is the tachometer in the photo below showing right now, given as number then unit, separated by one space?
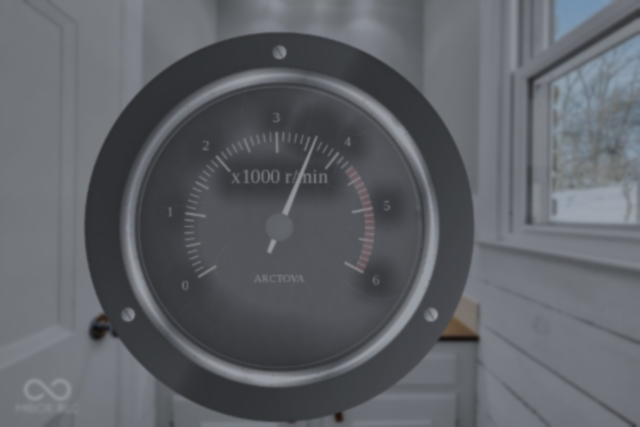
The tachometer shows 3600 rpm
